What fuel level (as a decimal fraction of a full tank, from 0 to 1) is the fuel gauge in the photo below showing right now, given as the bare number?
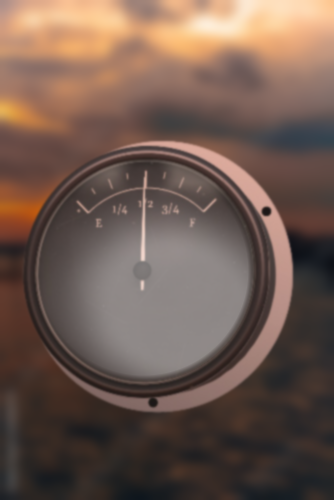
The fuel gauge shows 0.5
